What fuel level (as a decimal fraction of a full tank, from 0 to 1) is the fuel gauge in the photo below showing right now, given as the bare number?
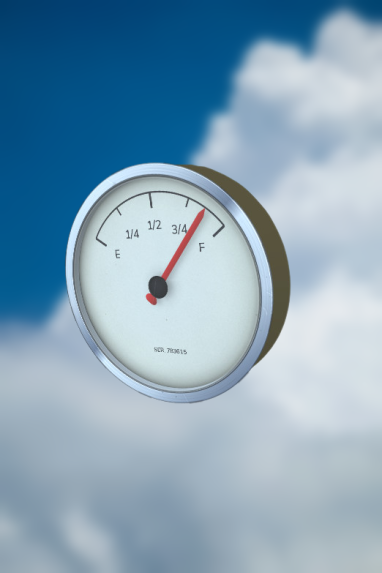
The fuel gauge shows 0.875
